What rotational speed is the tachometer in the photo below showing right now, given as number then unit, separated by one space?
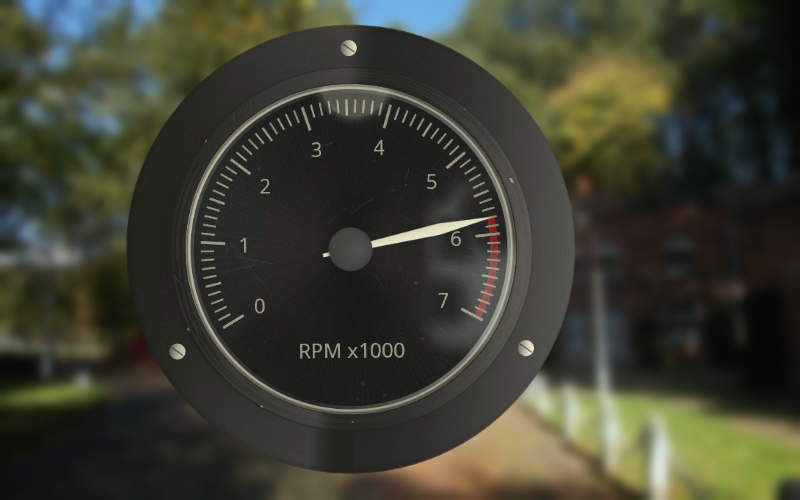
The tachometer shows 5800 rpm
